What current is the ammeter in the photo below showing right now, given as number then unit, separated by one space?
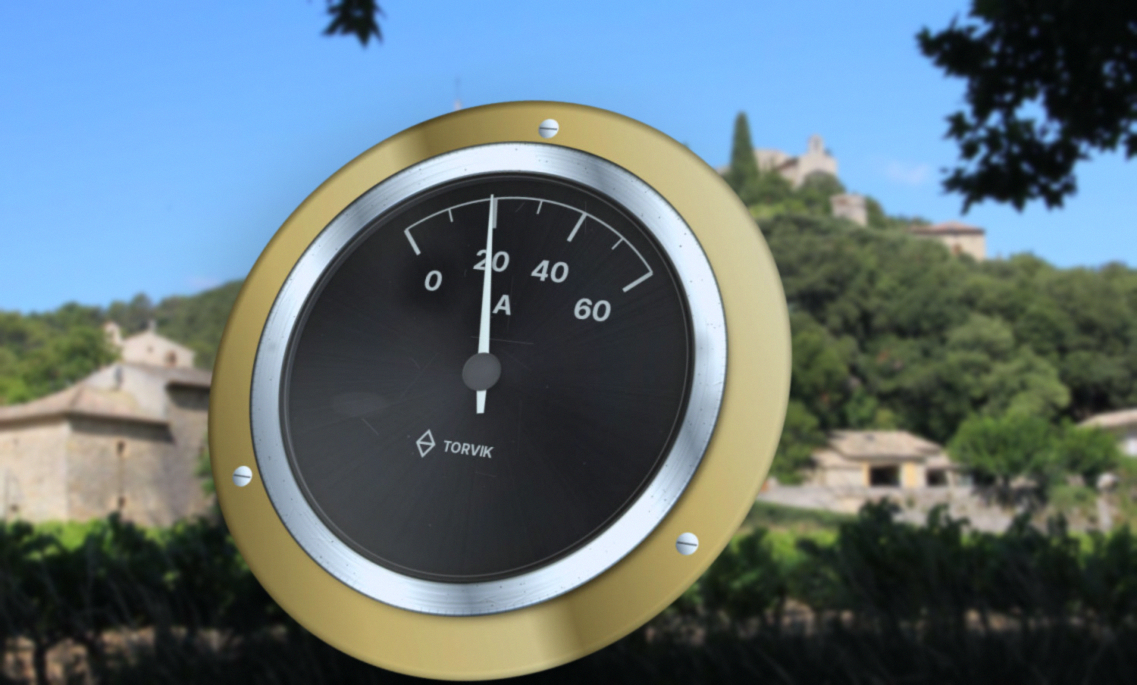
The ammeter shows 20 A
